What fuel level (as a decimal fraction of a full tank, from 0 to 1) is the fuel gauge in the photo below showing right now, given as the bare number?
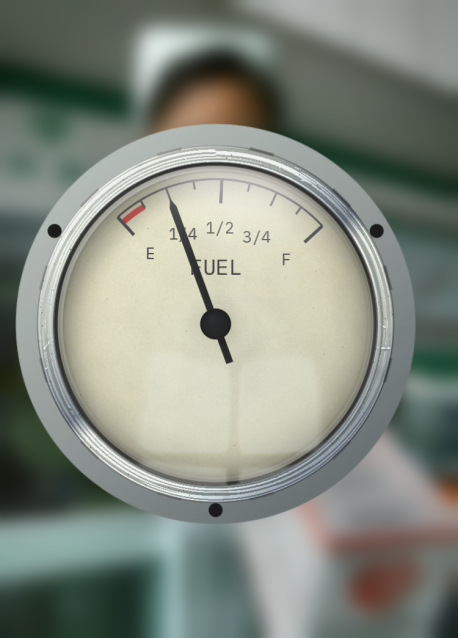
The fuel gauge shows 0.25
